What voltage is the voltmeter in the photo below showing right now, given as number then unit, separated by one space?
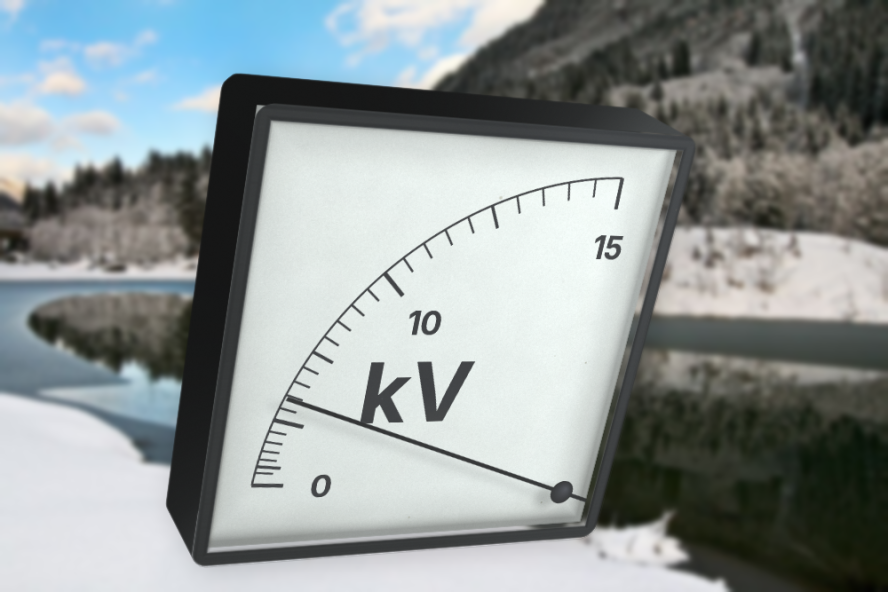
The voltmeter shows 6 kV
